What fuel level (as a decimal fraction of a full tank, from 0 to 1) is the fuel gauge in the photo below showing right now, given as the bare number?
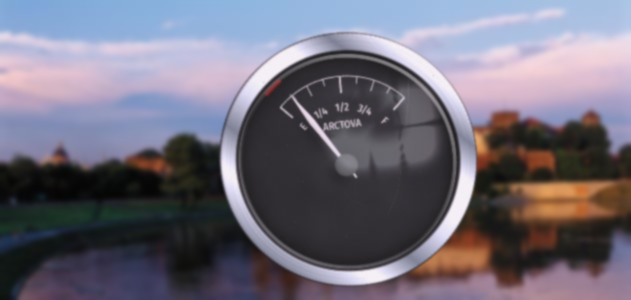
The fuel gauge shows 0.125
